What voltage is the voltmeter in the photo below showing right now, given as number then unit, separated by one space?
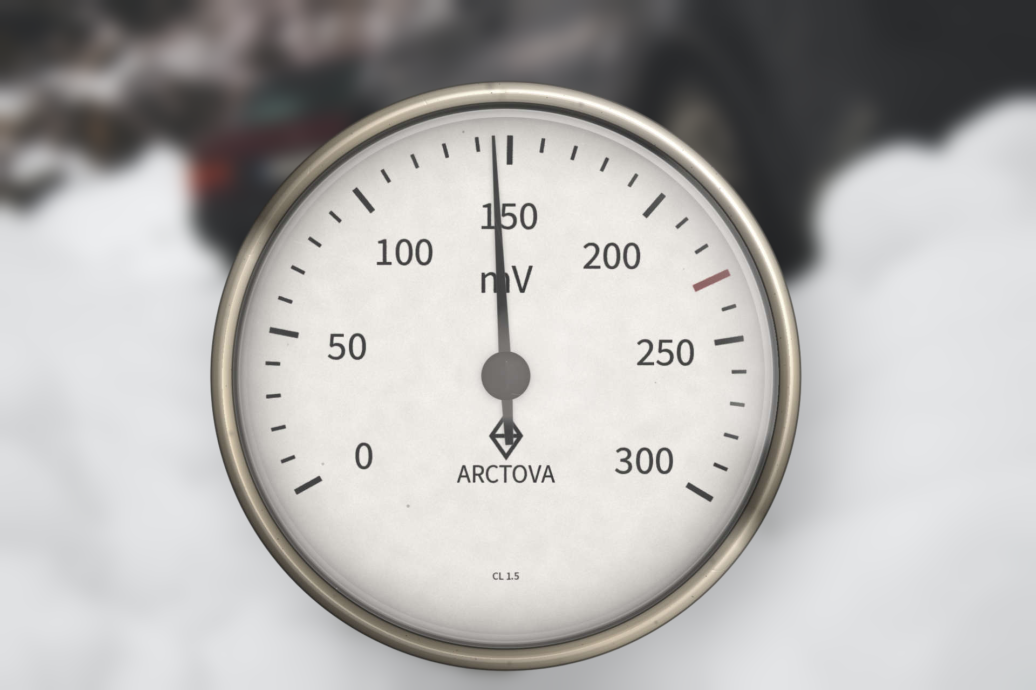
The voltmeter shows 145 mV
